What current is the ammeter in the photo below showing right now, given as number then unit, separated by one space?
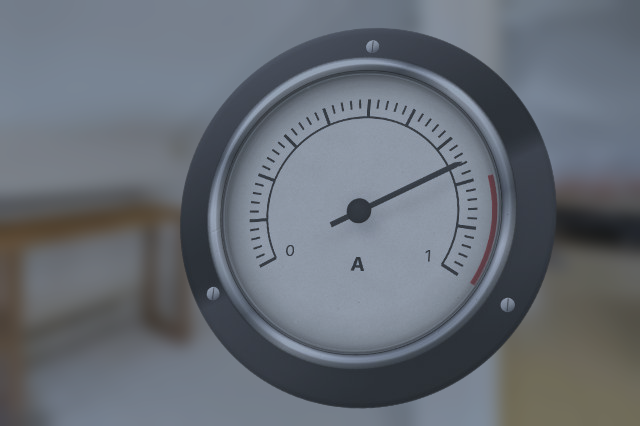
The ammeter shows 0.76 A
